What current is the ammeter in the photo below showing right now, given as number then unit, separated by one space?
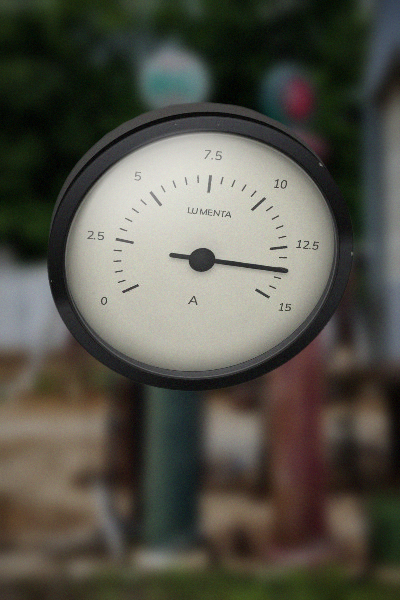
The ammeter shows 13.5 A
